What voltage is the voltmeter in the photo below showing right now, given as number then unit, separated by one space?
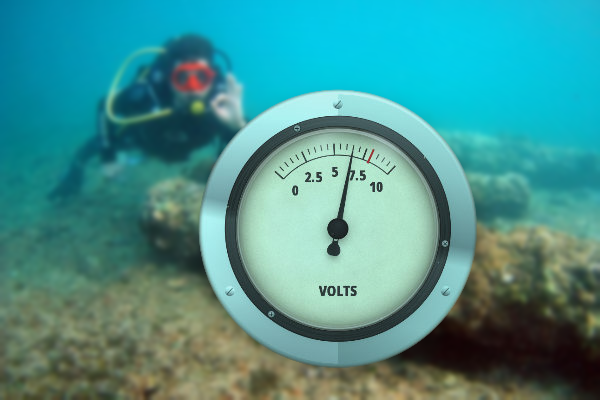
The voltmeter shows 6.5 V
